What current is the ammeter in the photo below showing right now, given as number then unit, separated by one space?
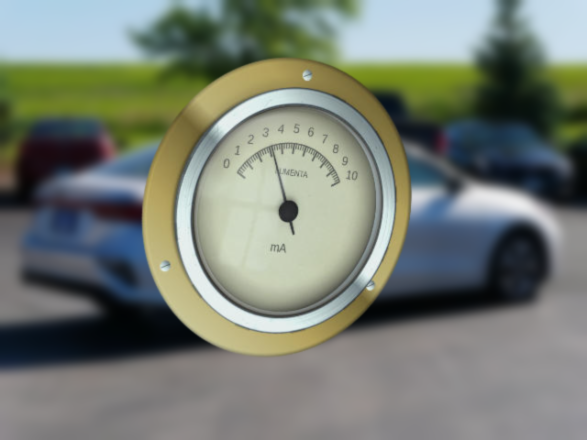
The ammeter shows 3 mA
